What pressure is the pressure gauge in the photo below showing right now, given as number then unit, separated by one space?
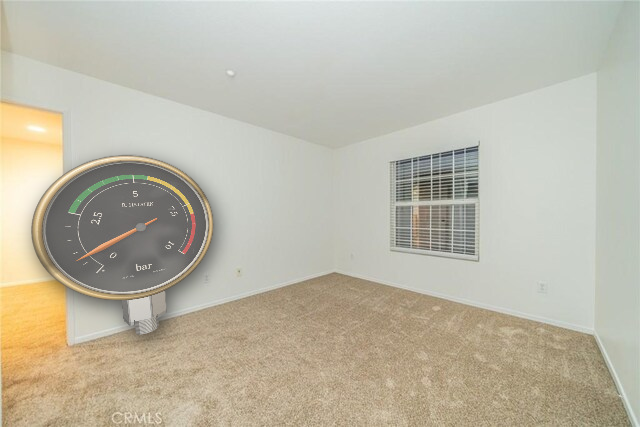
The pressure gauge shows 0.75 bar
